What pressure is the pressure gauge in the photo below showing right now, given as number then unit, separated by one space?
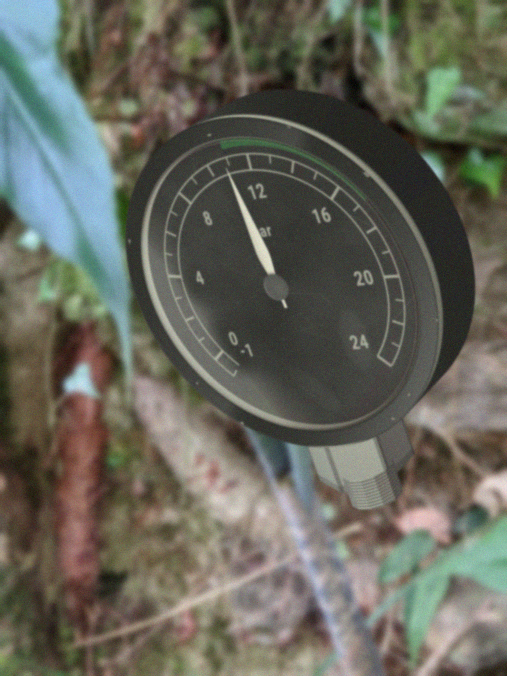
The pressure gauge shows 11 bar
